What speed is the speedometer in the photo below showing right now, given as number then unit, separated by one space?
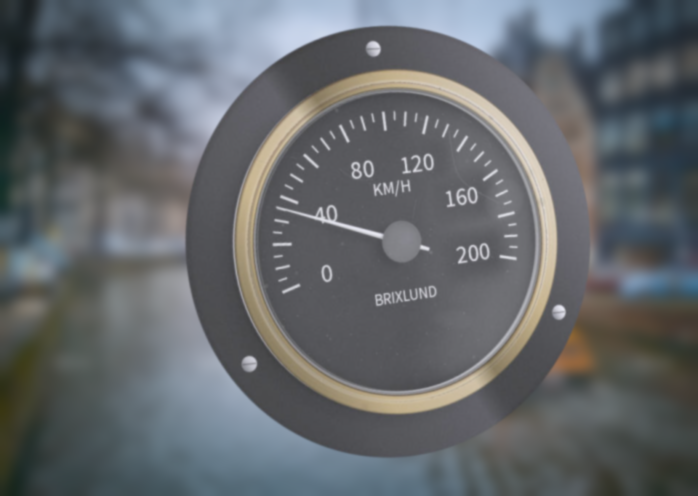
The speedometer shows 35 km/h
